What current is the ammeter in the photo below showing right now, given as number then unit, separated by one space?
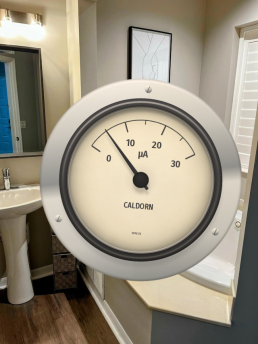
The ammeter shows 5 µA
